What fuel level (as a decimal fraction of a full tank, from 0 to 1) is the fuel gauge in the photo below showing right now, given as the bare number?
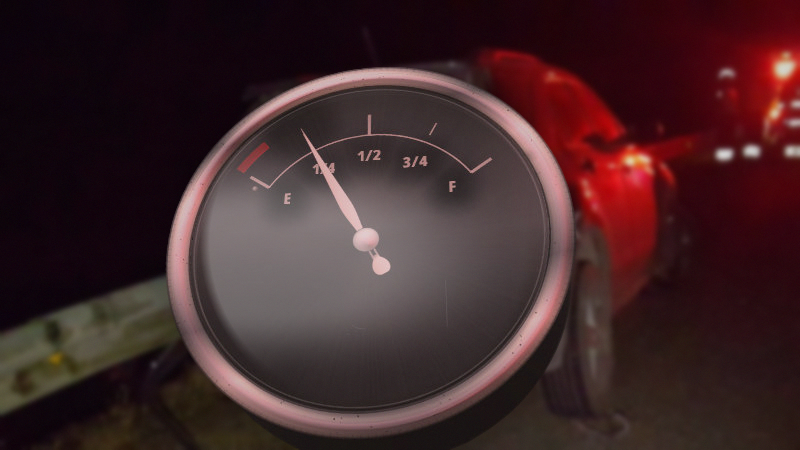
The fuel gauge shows 0.25
